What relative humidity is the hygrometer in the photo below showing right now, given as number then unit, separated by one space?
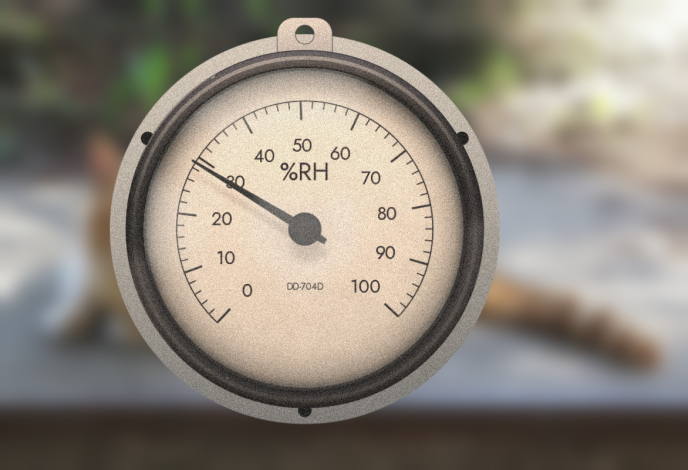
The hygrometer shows 29 %
